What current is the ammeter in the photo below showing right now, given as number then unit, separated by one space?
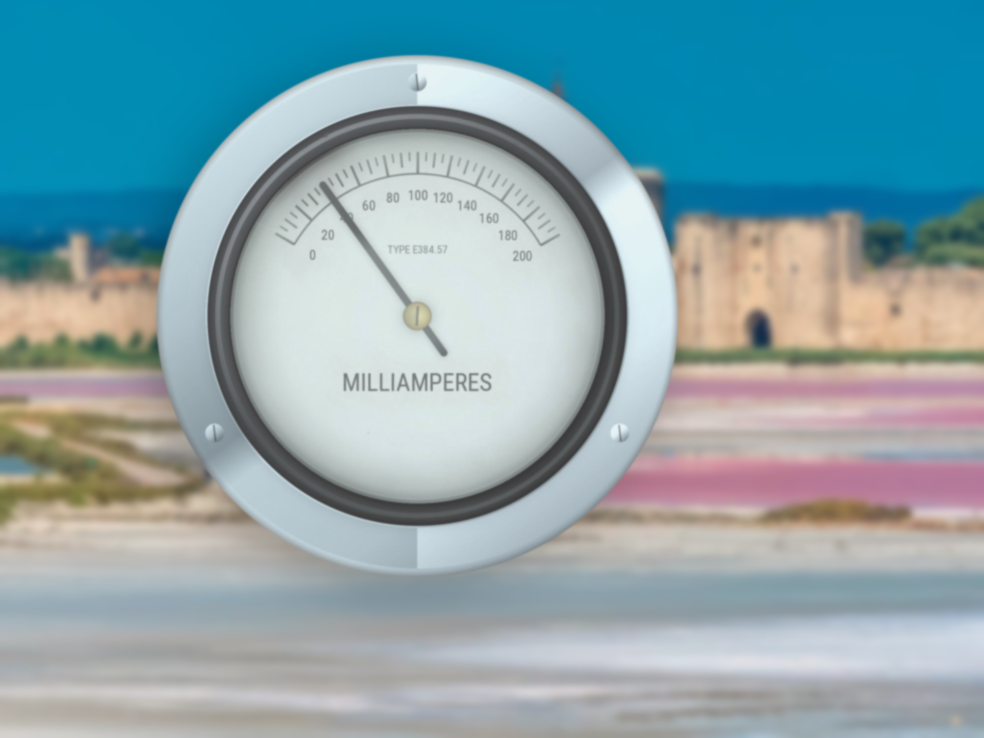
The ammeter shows 40 mA
